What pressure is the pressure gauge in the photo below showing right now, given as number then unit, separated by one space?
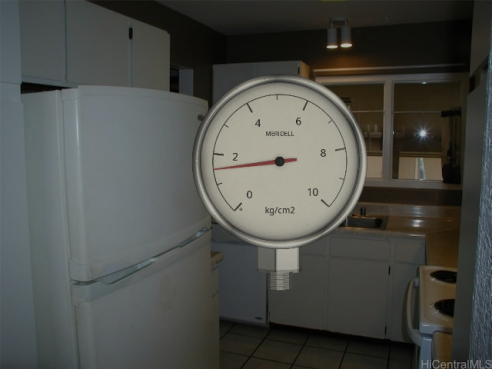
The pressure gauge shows 1.5 kg/cm²
